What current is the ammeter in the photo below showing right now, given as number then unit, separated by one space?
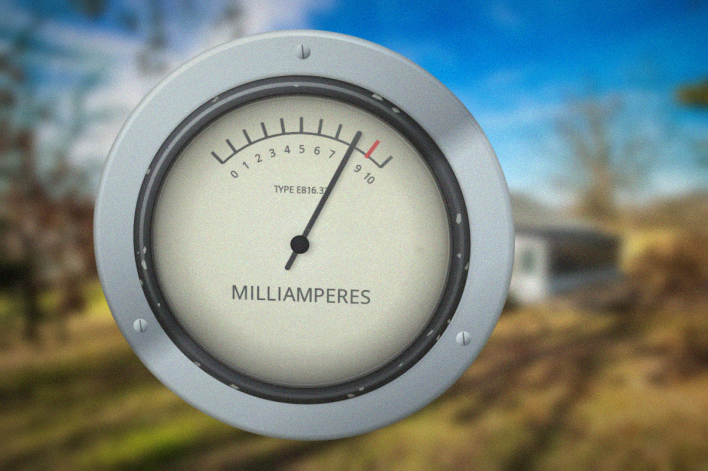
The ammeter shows 8 mA
